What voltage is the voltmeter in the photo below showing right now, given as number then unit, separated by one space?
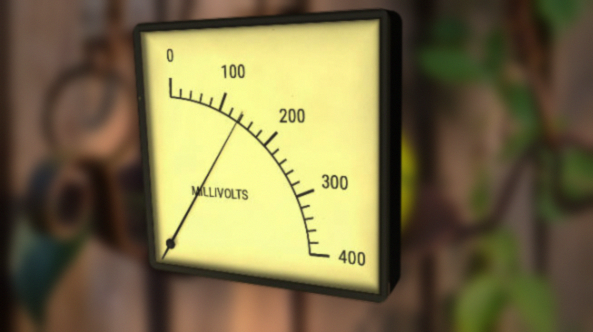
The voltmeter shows 140 mV
